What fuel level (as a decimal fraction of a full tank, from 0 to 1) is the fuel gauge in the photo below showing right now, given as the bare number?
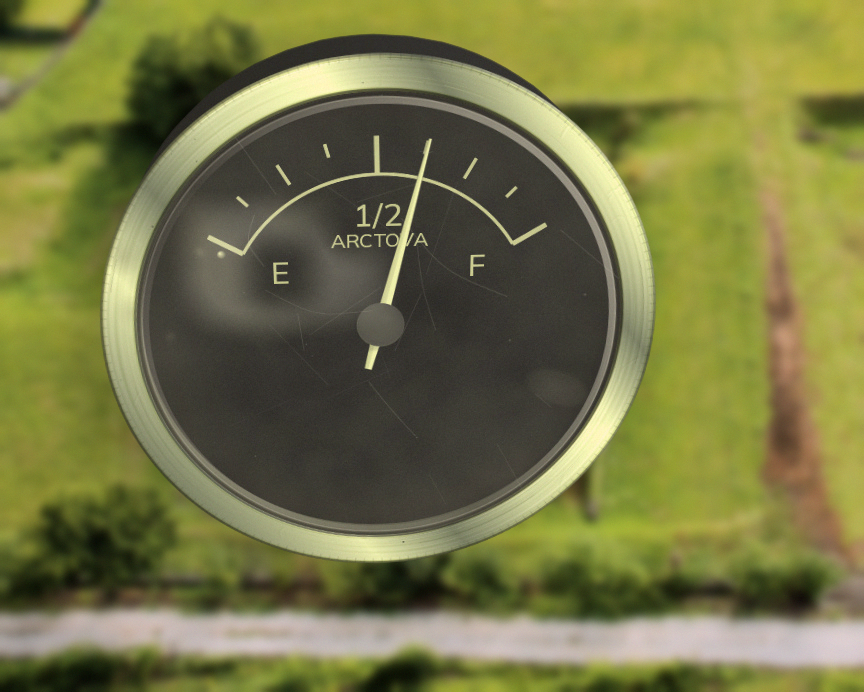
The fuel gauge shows 0.625
